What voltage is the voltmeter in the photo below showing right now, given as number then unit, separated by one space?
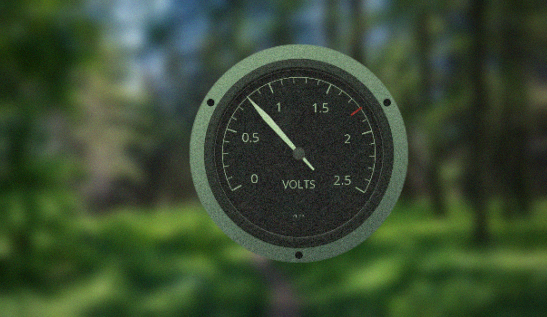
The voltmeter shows 0.8 V
